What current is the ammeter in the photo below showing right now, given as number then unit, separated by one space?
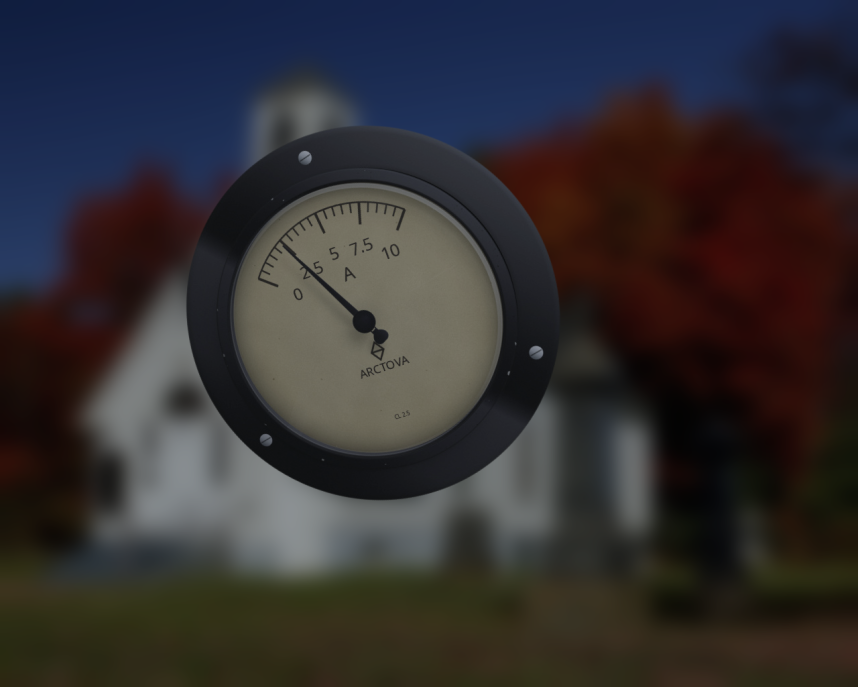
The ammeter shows 2.5 A
